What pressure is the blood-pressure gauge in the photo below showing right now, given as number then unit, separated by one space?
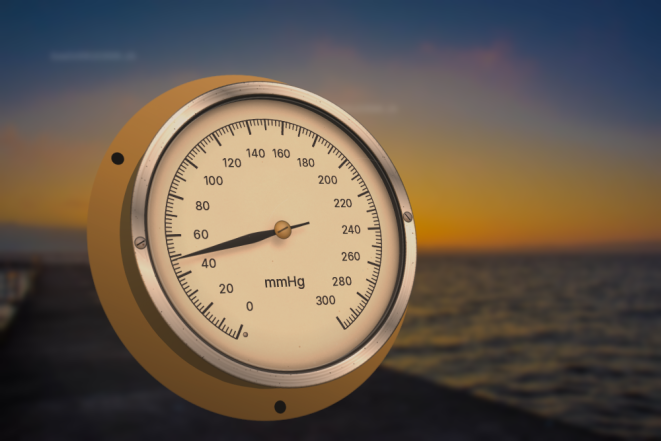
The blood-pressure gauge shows 48 mmHg
